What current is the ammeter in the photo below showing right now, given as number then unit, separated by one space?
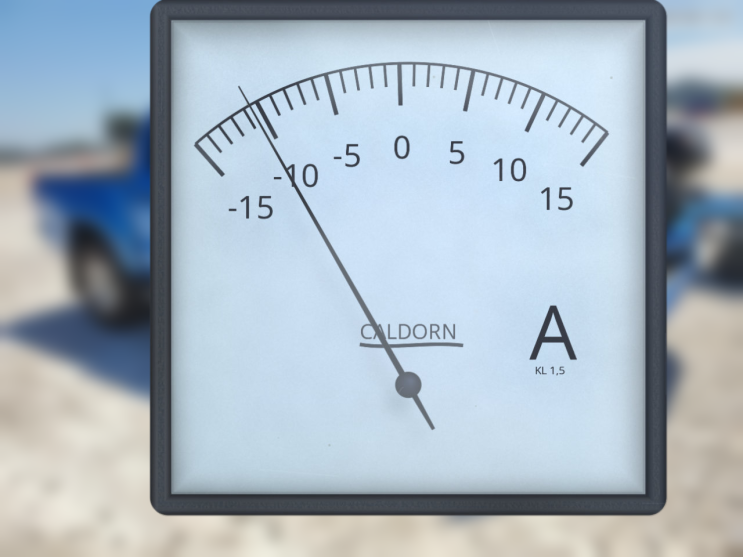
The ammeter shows -10.5 A
